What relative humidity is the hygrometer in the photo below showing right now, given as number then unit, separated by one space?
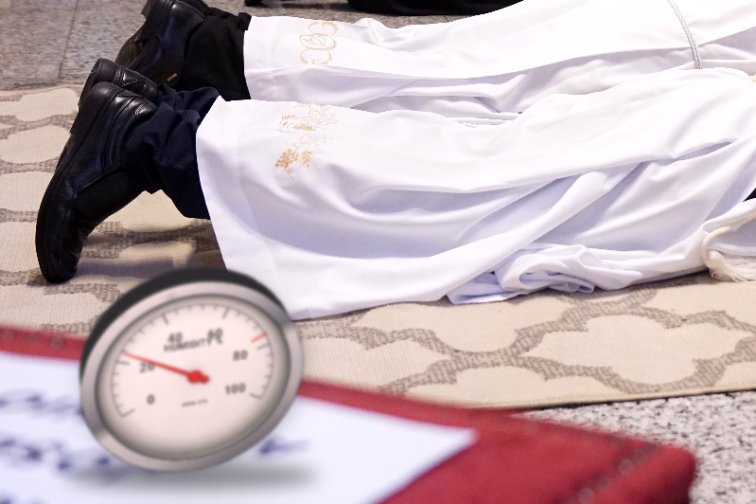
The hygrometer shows 24 %
